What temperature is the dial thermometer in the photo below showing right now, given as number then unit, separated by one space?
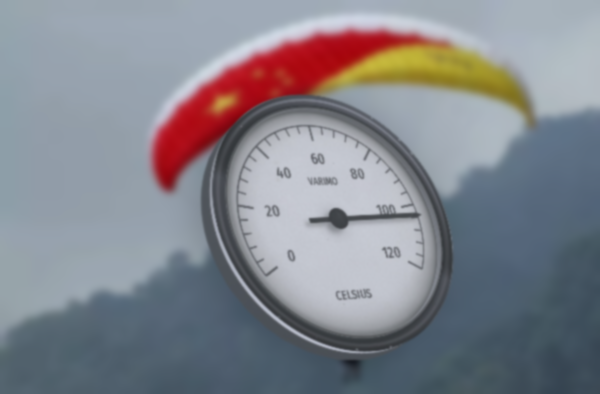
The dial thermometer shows 104 °C
